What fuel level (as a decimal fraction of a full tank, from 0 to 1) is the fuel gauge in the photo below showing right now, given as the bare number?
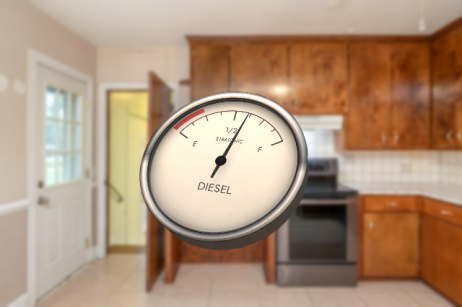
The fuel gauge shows 0.625
